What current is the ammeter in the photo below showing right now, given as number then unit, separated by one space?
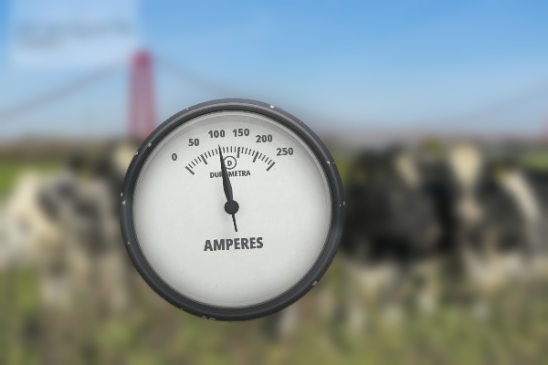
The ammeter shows 100 A
